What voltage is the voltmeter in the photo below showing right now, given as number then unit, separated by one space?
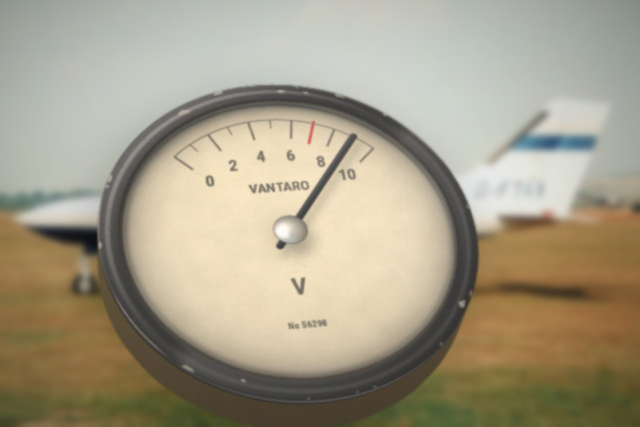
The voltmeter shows 9 V
